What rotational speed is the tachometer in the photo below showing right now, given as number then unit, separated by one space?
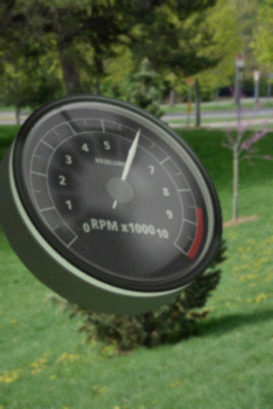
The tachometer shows 6000 rpm
